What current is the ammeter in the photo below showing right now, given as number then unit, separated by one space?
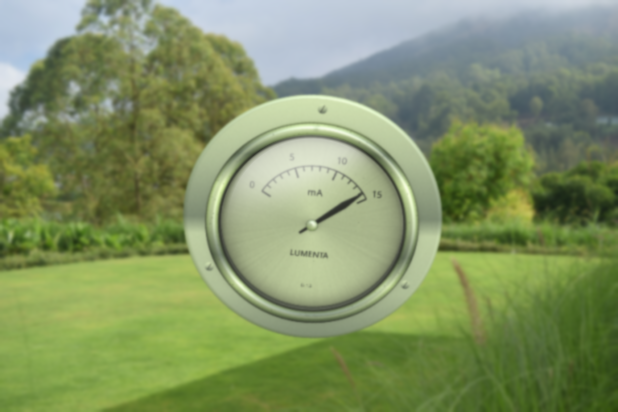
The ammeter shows 14 mA
